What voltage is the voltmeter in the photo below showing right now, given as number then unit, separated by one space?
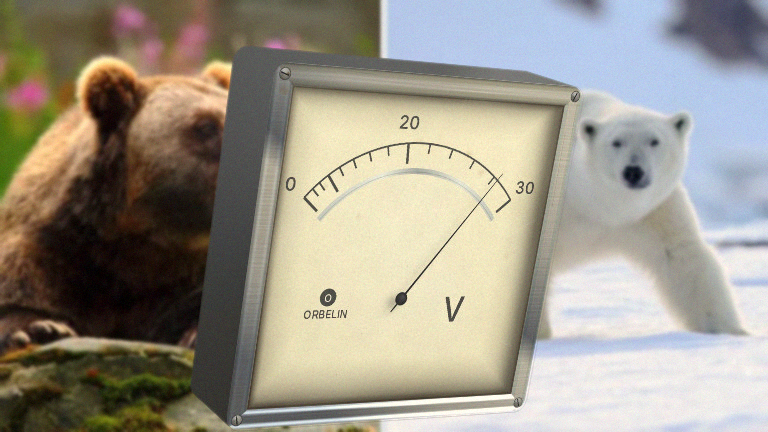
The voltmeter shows 28 V
